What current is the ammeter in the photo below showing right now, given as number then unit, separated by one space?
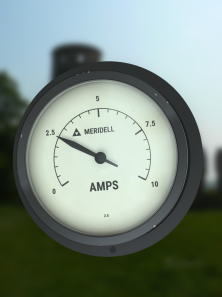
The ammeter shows 2.5 A
